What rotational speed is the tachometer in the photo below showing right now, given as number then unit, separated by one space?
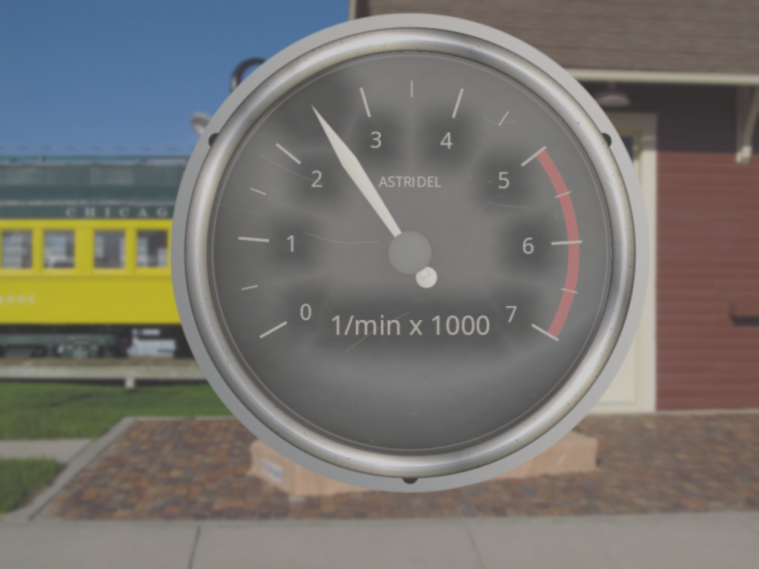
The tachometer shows 2500 rpm
